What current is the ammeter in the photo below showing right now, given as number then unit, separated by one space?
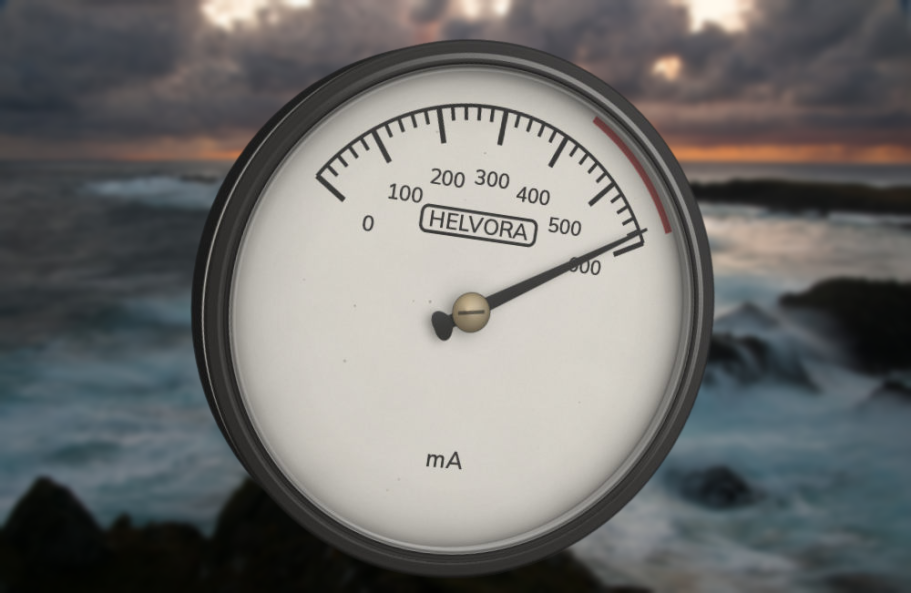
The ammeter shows 580 mA
